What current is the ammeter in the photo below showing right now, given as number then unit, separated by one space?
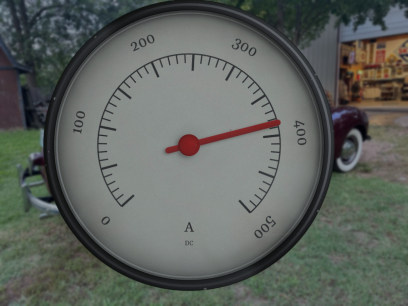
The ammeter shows 385 A
